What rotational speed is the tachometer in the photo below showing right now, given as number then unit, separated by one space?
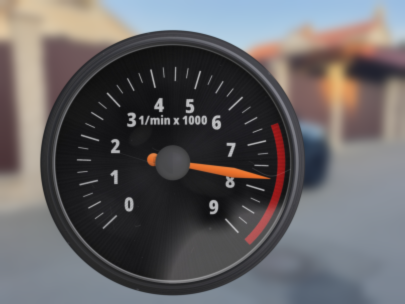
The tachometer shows 7750 rpm
